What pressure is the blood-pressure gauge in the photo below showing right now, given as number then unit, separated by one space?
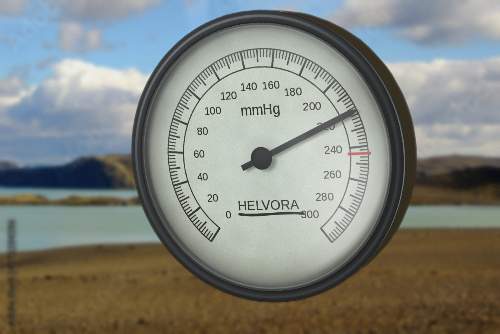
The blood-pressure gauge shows 220 mmHg
